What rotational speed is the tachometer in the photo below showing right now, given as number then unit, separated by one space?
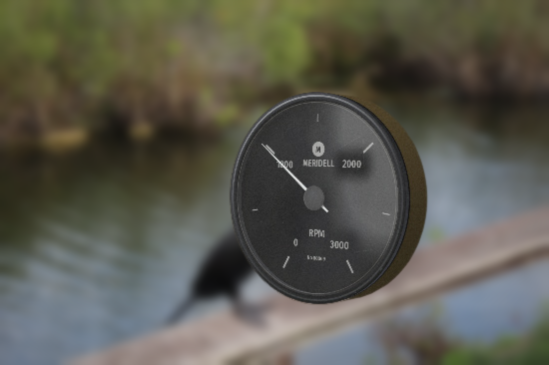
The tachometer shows 1000 rpm
